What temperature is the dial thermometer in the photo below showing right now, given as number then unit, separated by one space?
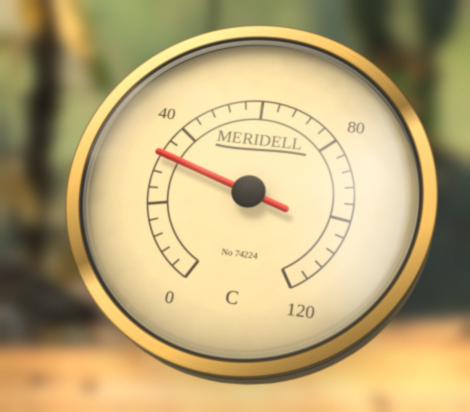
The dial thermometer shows 32 °C
